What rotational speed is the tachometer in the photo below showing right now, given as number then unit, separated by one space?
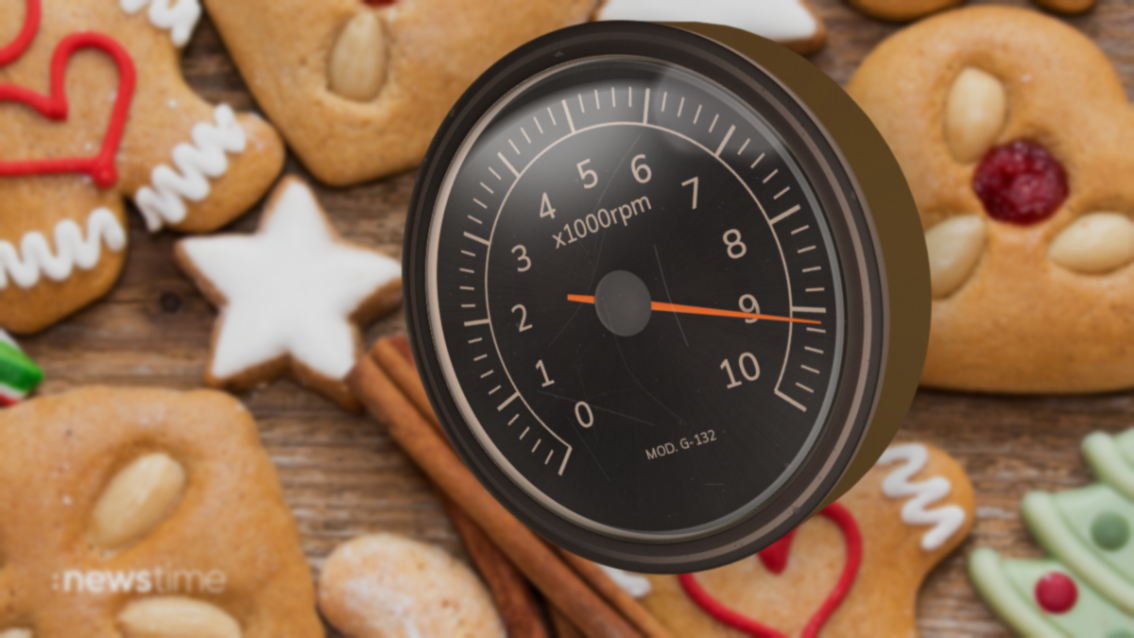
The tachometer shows 9100 rpm
